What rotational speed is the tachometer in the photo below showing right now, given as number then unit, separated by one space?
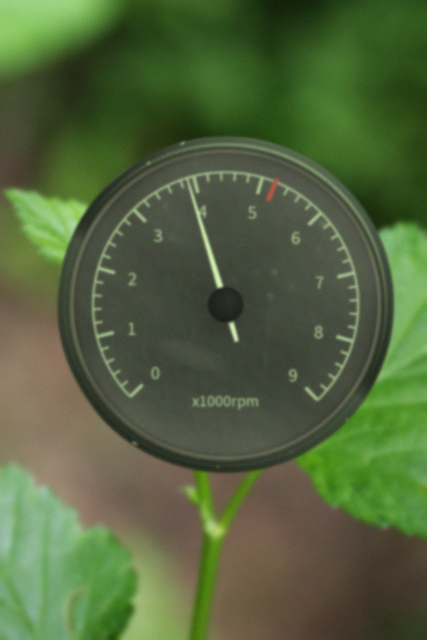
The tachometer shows 3900 rpm
